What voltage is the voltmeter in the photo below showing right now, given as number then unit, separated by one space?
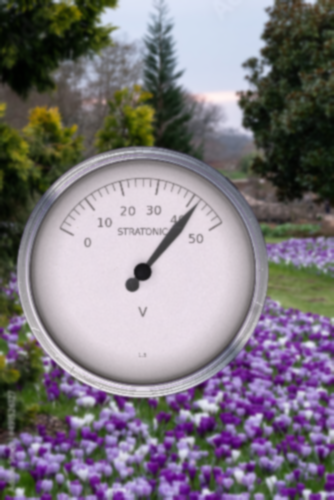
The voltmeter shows 42 V
